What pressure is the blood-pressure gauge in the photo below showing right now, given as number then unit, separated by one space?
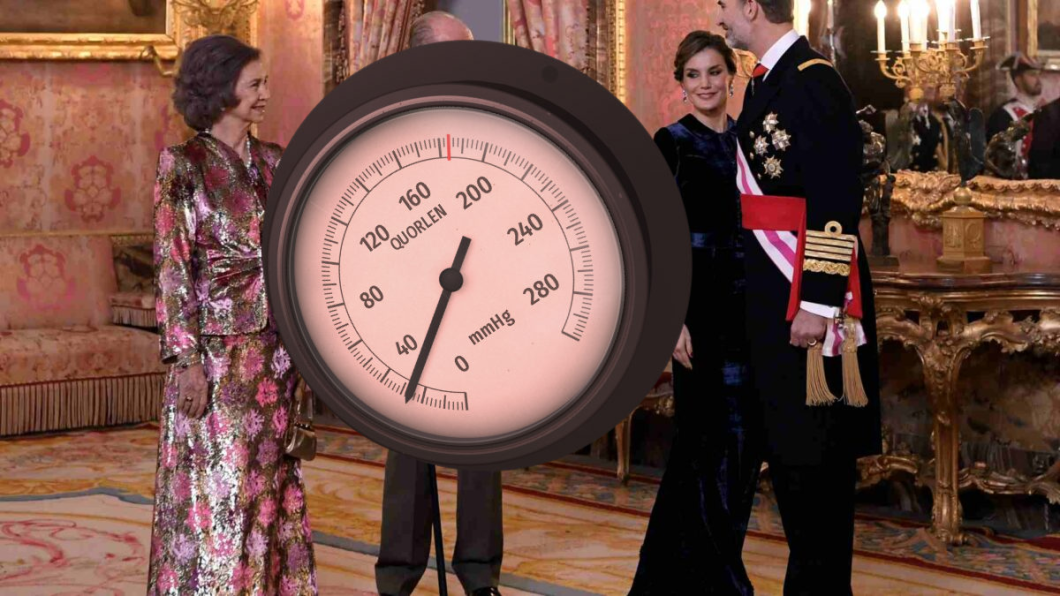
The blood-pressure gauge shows 26 mmHg
